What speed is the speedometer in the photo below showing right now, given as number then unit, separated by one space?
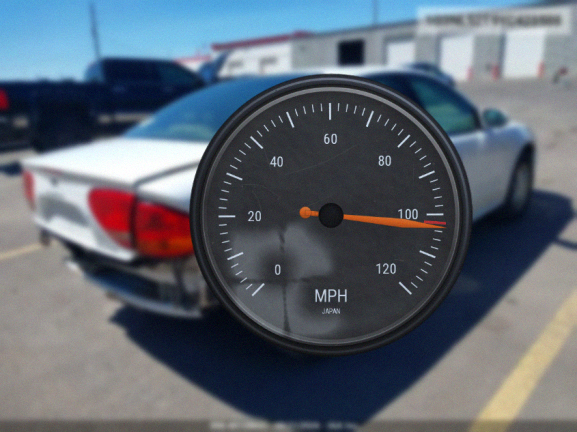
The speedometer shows 103 mph
